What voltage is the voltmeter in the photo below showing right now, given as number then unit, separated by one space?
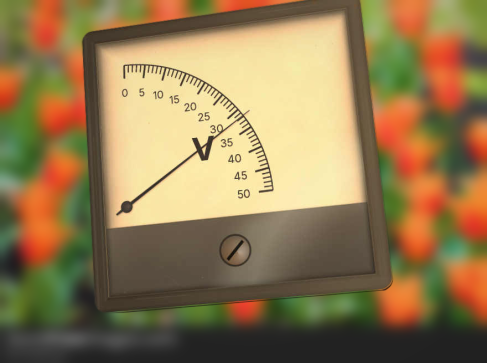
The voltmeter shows 32 V
